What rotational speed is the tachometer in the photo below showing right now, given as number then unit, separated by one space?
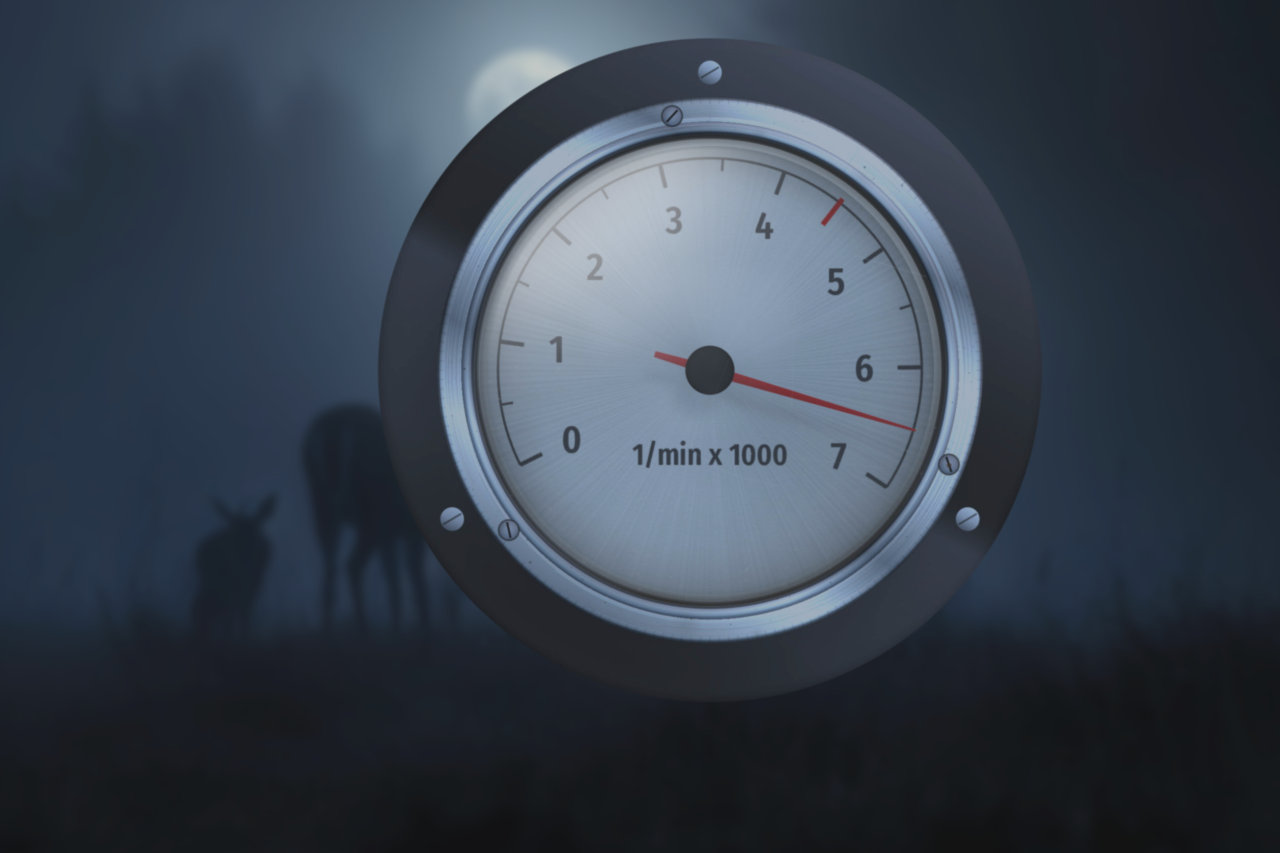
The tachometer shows 6500 rpm
